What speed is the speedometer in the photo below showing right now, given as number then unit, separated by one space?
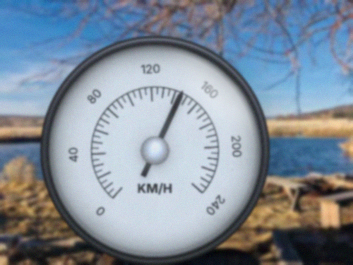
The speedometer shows 145 km/h
